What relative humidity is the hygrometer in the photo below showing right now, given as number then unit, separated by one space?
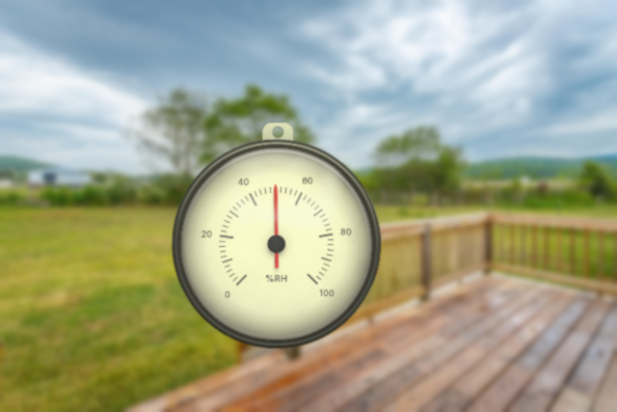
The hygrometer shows 50 %
